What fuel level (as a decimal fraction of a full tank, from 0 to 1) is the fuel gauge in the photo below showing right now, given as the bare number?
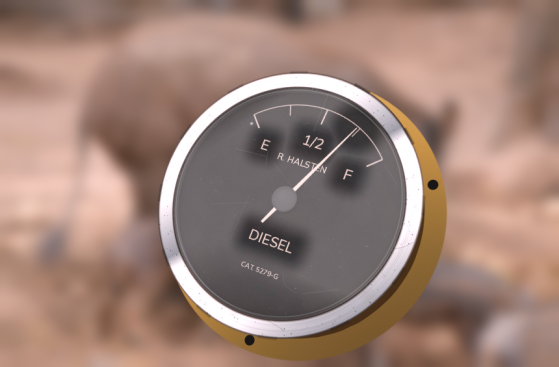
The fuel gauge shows 0.75
